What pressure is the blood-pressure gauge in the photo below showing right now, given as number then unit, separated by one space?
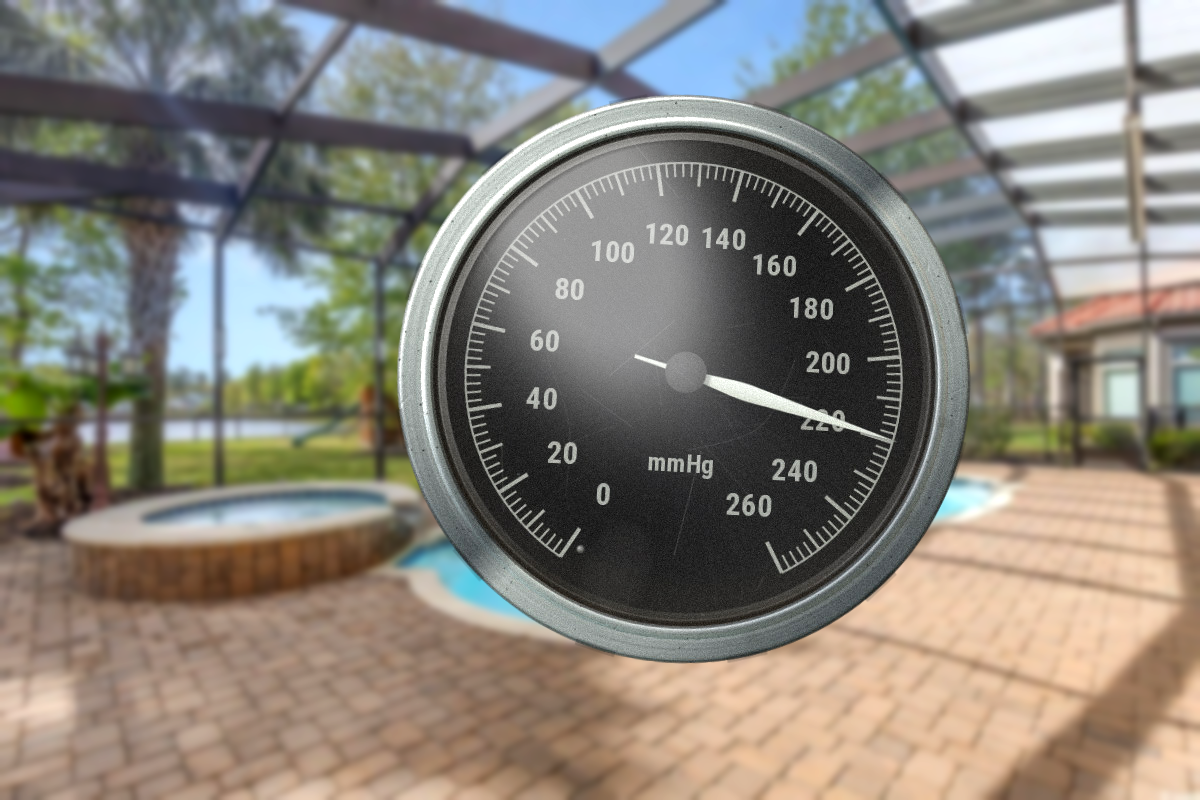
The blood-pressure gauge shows 220 mmHg
